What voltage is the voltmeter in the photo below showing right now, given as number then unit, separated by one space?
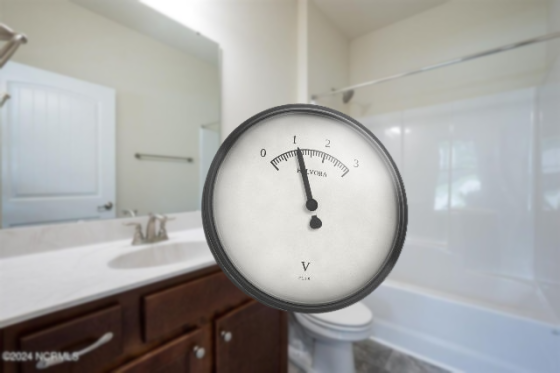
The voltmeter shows 1 V
